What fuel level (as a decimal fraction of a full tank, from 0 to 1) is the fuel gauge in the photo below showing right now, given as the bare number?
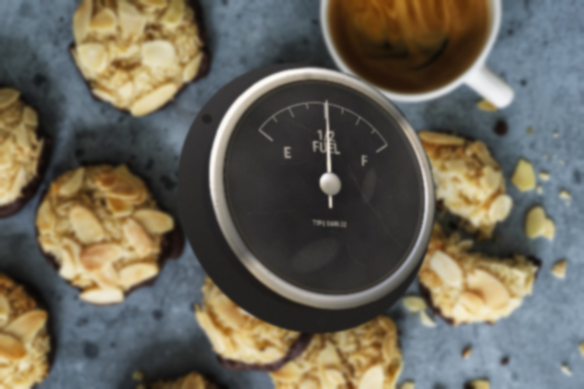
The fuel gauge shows 0.5
